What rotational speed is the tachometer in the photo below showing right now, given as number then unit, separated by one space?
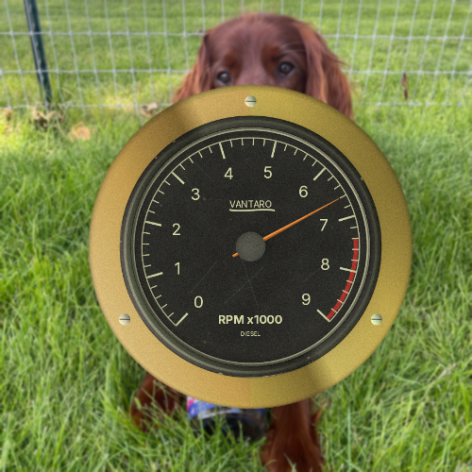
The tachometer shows 6600 rpm
